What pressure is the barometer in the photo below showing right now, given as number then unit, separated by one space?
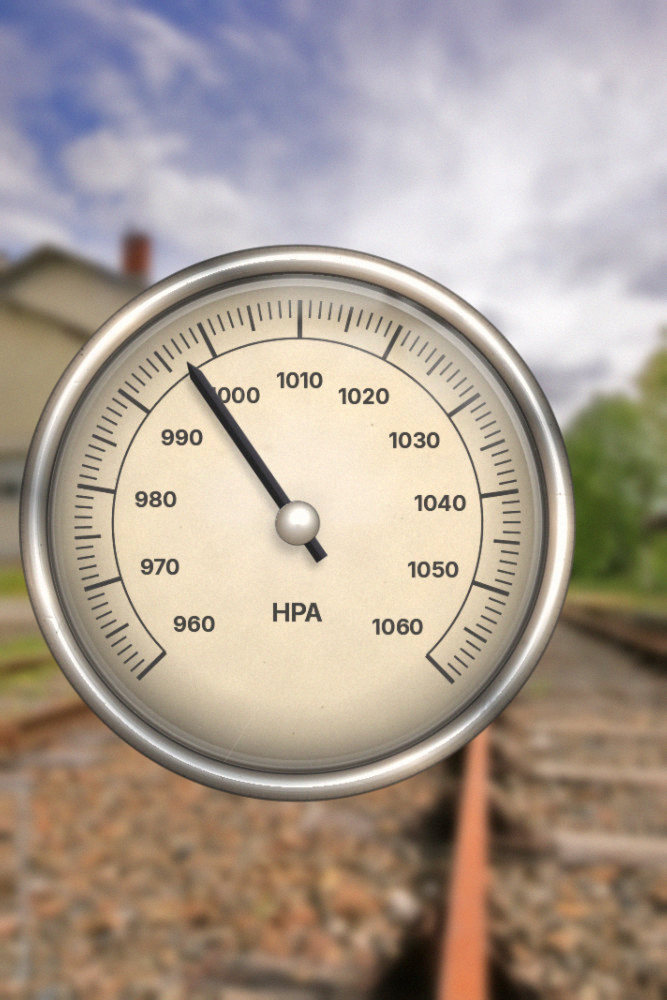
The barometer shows 997 hPa
